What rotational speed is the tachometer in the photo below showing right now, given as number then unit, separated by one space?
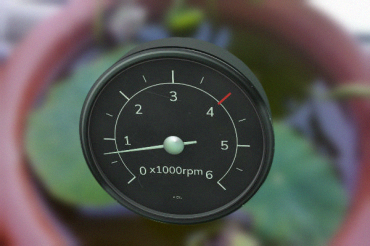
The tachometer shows 750 rpm
